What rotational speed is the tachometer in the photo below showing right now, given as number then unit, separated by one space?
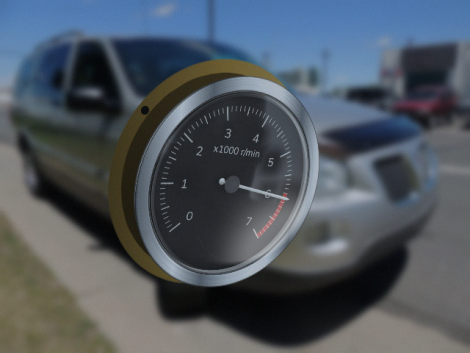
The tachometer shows 6000 rpm
